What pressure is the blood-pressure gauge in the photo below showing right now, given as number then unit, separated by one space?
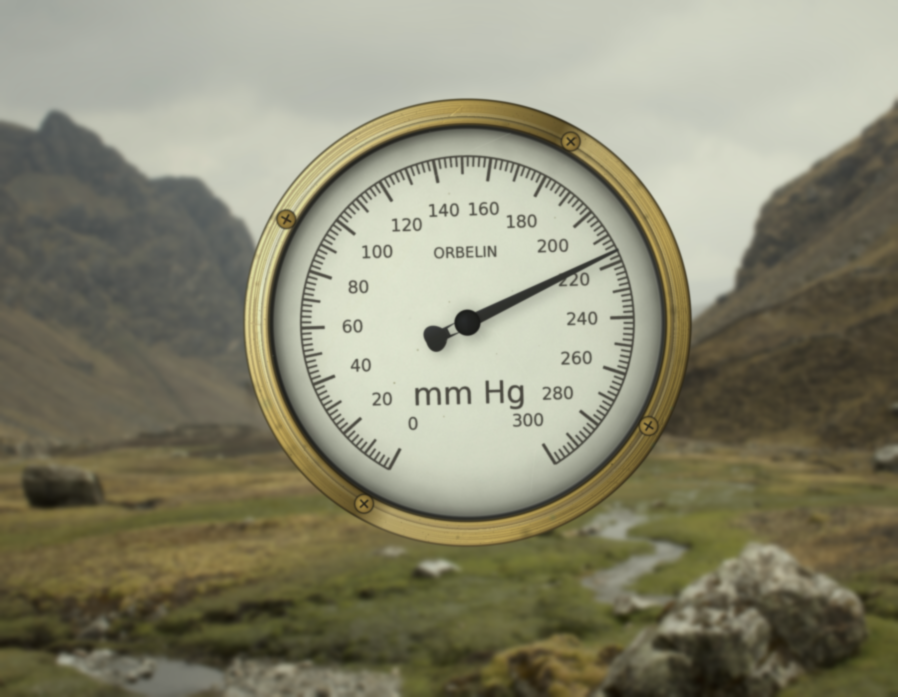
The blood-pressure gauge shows 216 mmHg
